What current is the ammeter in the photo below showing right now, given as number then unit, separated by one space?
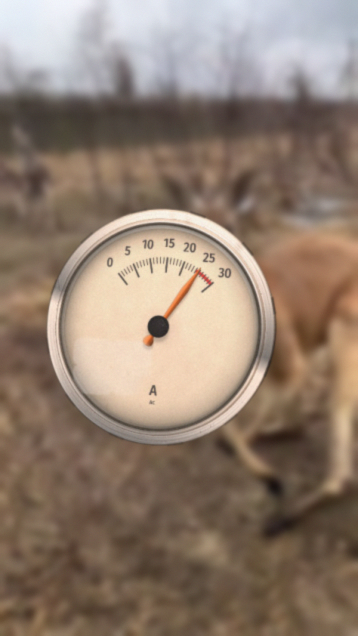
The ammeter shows 25 A
